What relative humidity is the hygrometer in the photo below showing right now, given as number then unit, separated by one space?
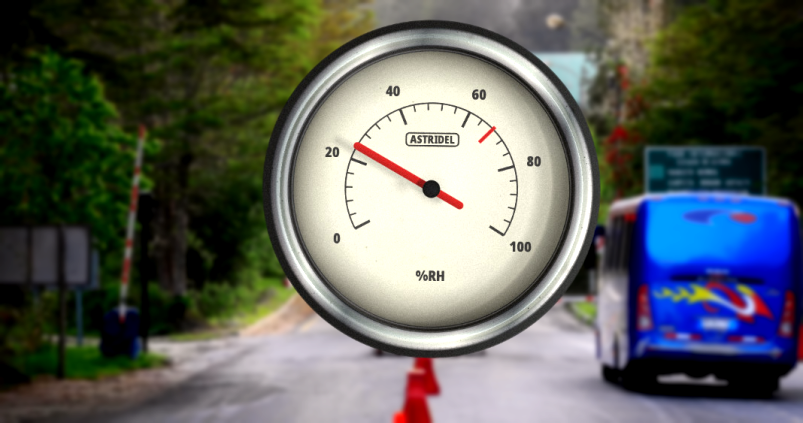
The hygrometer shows 24 %
